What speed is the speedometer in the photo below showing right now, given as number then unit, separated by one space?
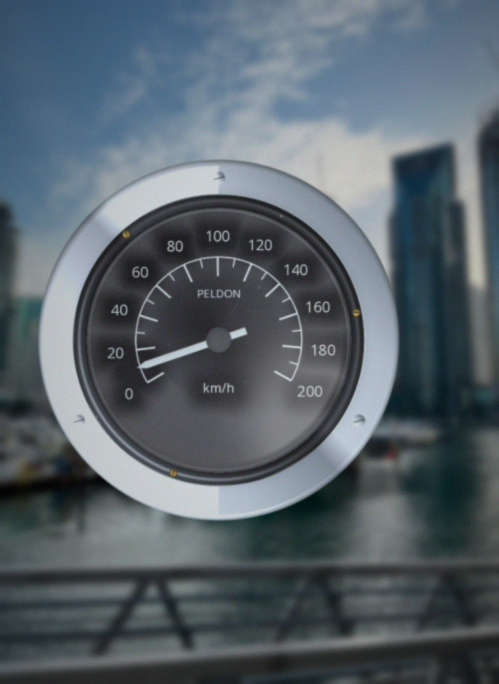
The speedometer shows 10 km/h
